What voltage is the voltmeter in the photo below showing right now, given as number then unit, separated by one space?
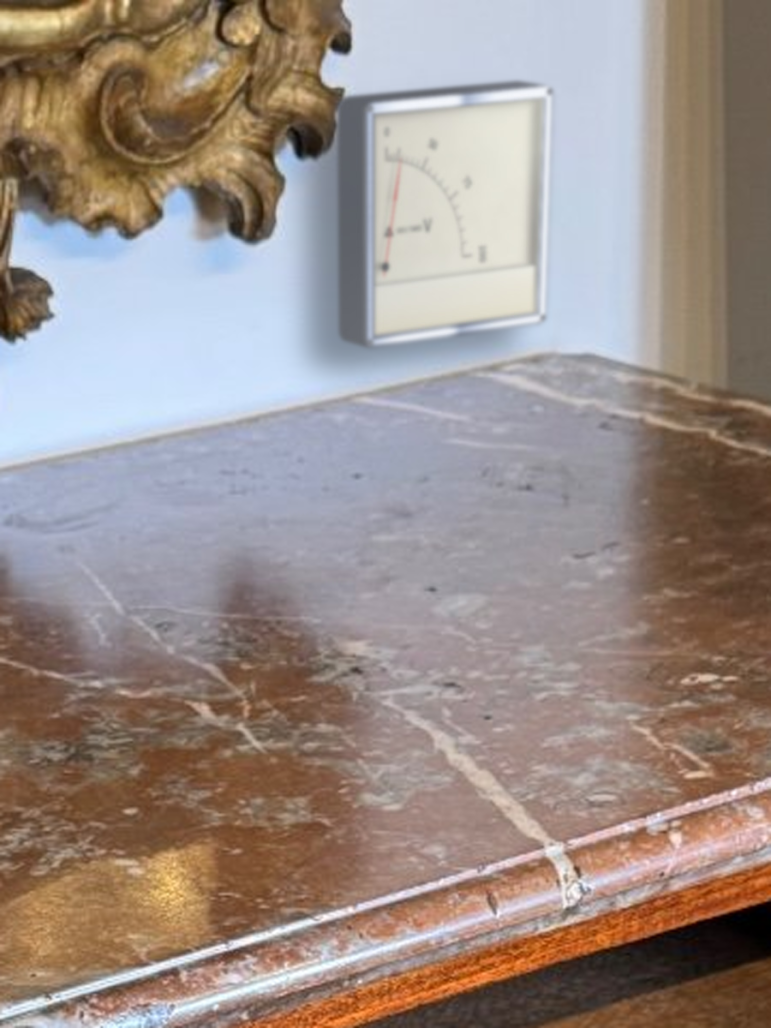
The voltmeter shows 25 V
